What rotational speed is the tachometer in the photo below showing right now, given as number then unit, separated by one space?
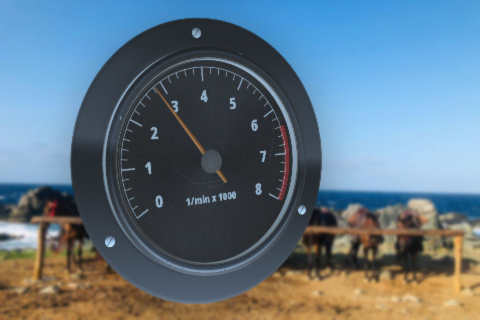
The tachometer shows 2800 rpm
